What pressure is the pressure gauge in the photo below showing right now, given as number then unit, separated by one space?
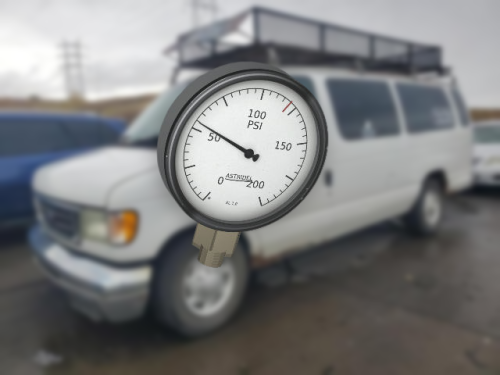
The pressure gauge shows 55 psi
